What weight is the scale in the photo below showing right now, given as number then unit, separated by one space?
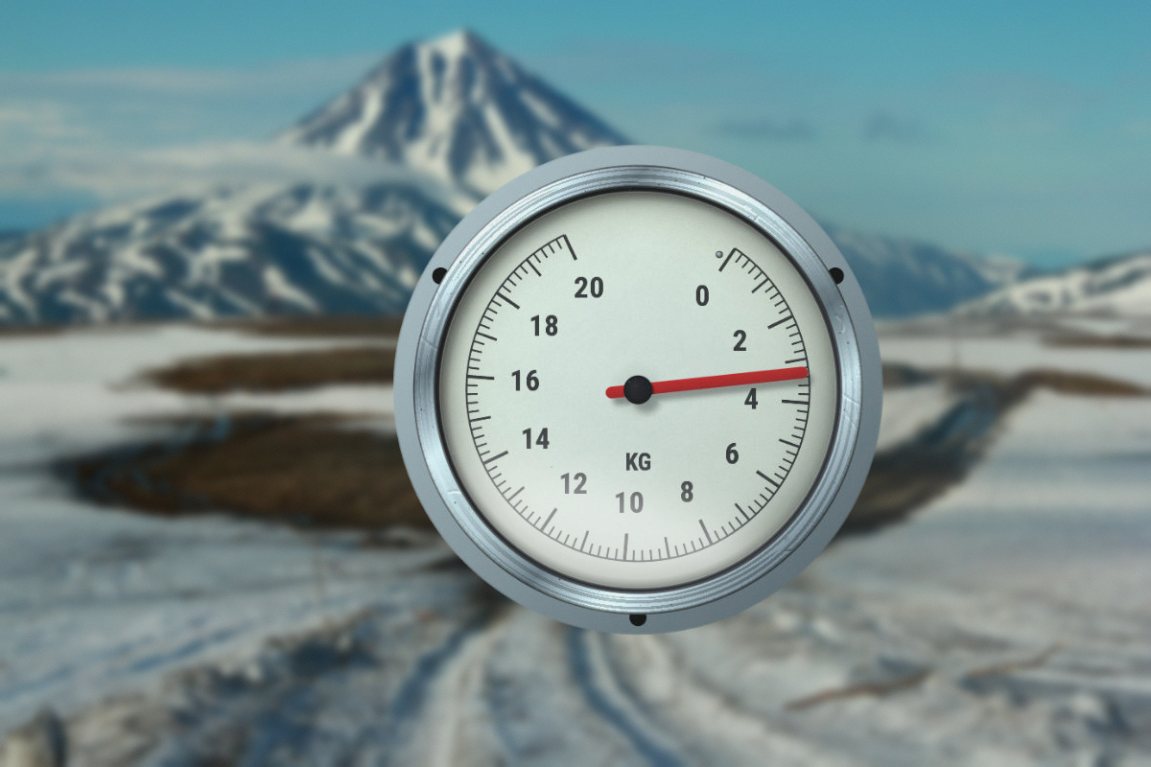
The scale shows 3.3 kg
